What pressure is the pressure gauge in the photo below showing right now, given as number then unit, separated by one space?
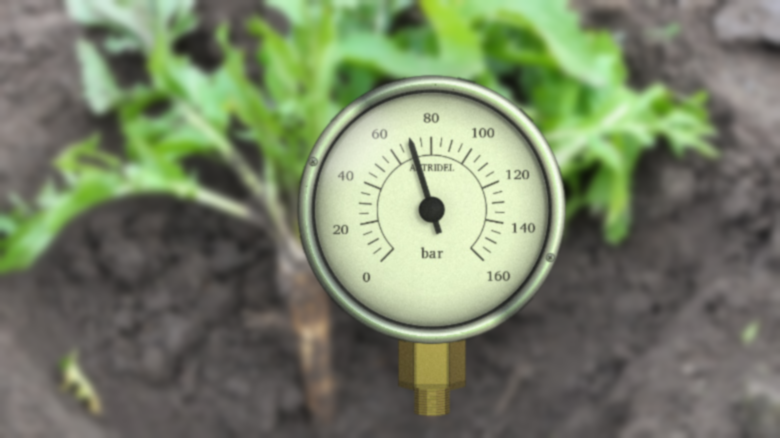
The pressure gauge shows 70 bar
